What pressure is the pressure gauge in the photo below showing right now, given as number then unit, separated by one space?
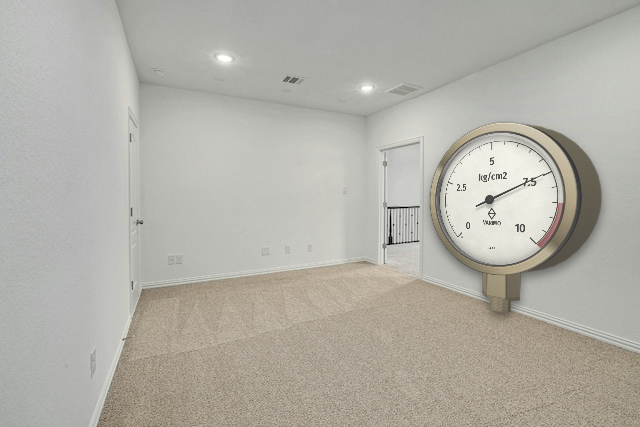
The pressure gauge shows 7.5 kg/cm²
